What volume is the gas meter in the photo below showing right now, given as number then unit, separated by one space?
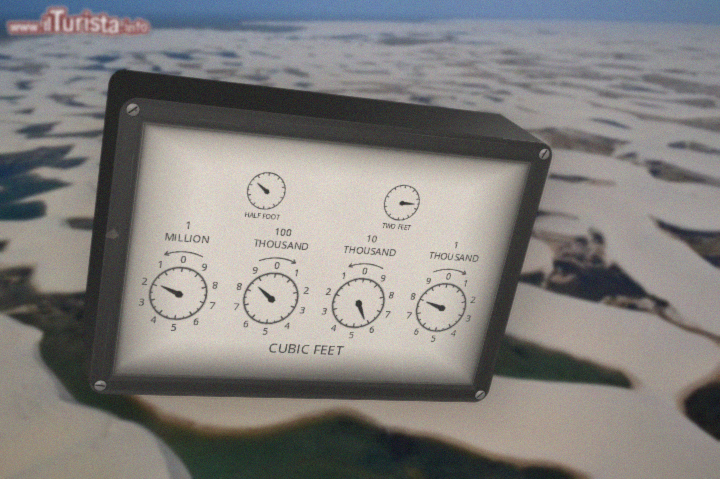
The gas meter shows 185800 ft³
